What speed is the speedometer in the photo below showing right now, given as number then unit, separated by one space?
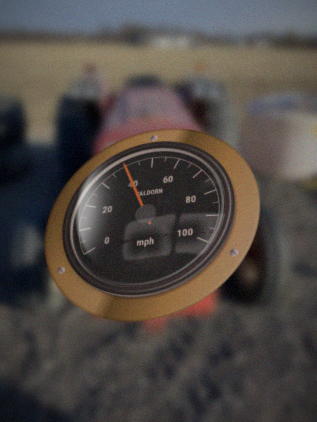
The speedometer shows 40 mph
